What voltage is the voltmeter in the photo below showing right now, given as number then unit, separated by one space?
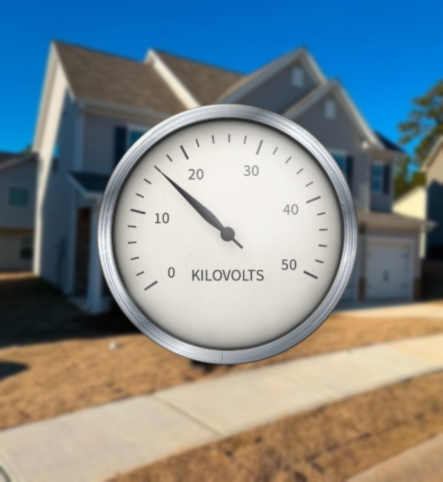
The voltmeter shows 16 kV
